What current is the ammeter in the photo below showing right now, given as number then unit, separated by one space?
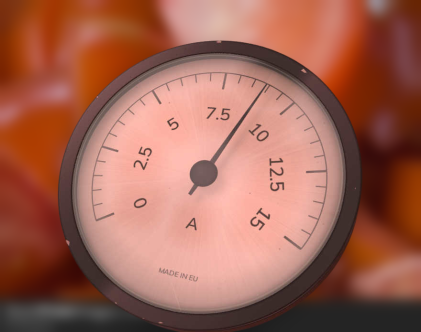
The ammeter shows 9 A
